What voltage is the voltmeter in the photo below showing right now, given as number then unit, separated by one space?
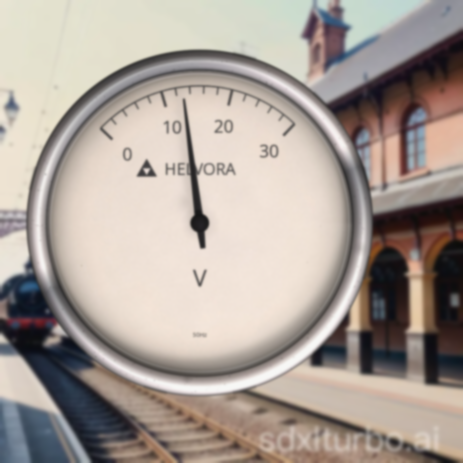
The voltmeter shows 13 V
